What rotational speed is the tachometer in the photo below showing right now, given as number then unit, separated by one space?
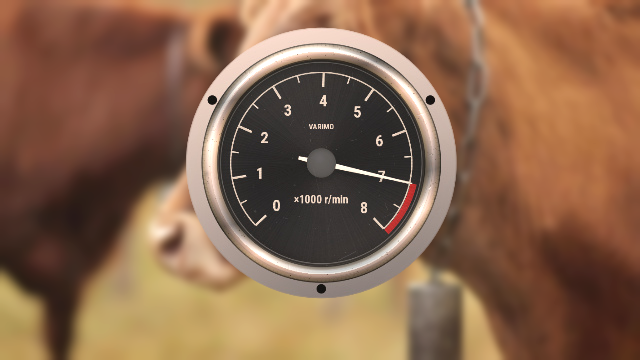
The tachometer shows 7000 rpm
